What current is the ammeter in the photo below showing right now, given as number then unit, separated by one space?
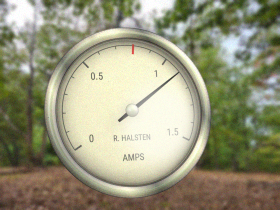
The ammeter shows 1.1 A
